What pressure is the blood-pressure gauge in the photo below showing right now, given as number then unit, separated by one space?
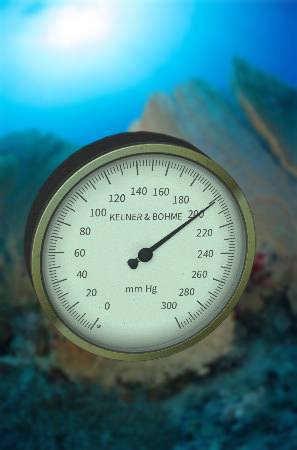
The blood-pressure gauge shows 200 mmHg
